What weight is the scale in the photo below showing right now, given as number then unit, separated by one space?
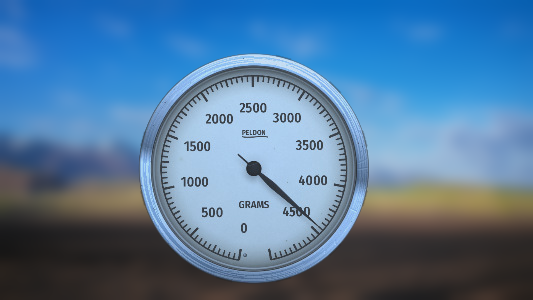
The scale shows 4450 g
